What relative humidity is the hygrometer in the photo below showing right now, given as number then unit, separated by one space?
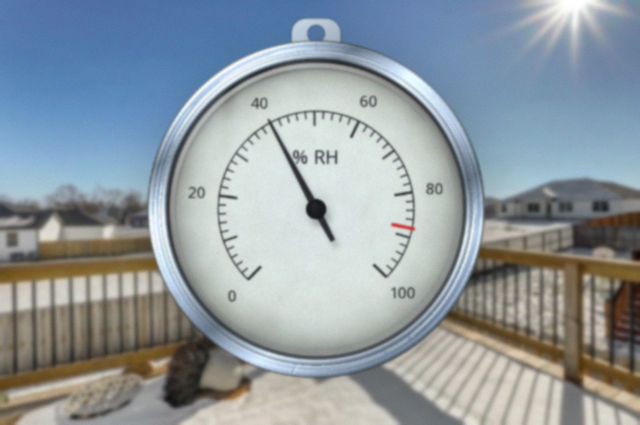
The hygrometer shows 40 %
